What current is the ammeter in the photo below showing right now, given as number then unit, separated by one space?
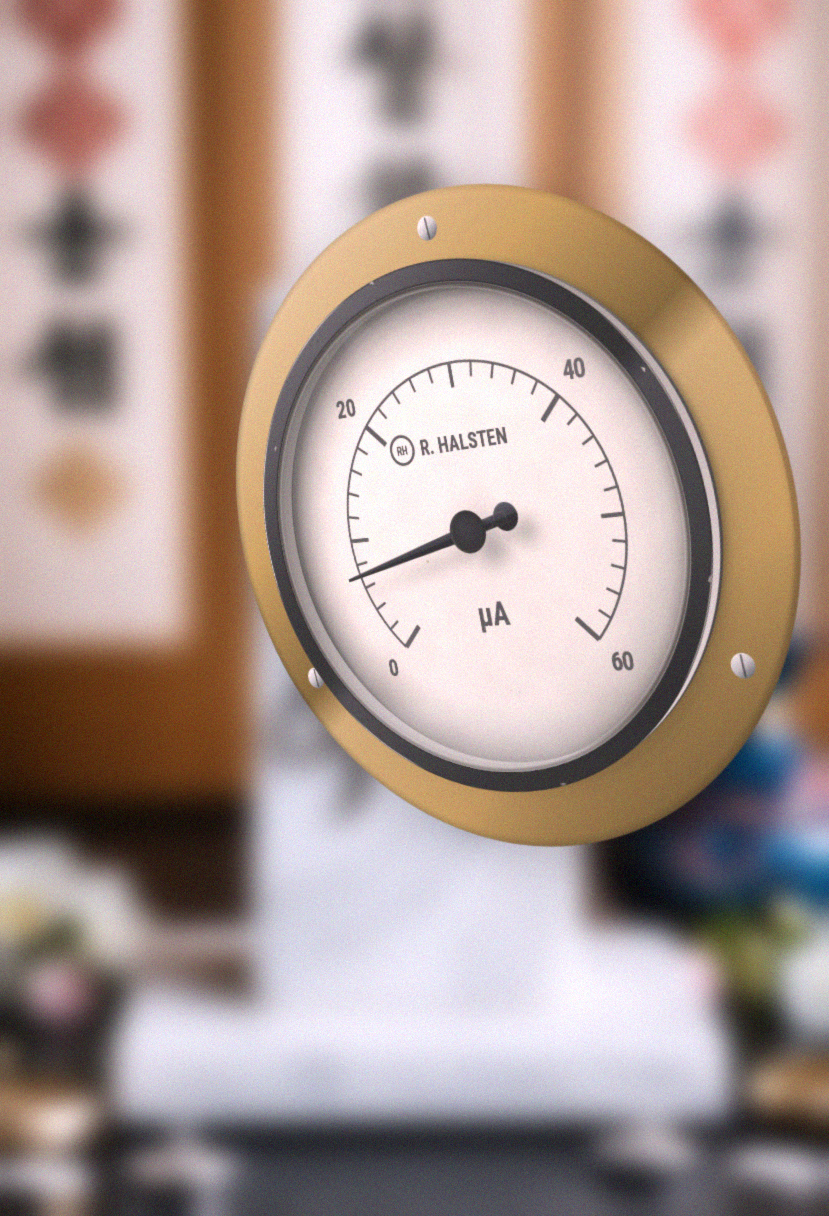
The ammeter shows 7 µA
